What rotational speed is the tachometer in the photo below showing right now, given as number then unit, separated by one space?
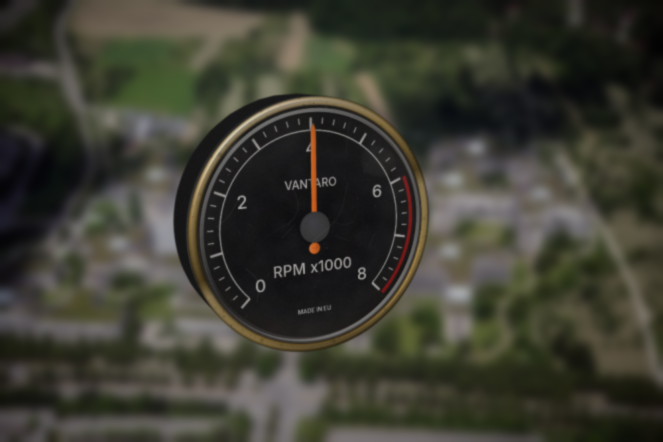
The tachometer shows 4000 rpm
